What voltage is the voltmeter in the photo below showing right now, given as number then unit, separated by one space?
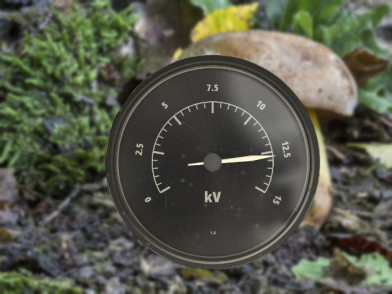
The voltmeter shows 12.75 kV
